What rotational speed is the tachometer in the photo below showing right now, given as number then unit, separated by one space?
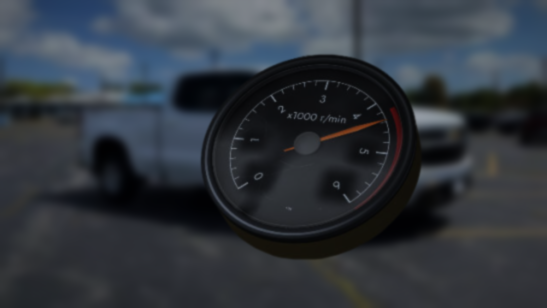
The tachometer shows 4400 rpm
